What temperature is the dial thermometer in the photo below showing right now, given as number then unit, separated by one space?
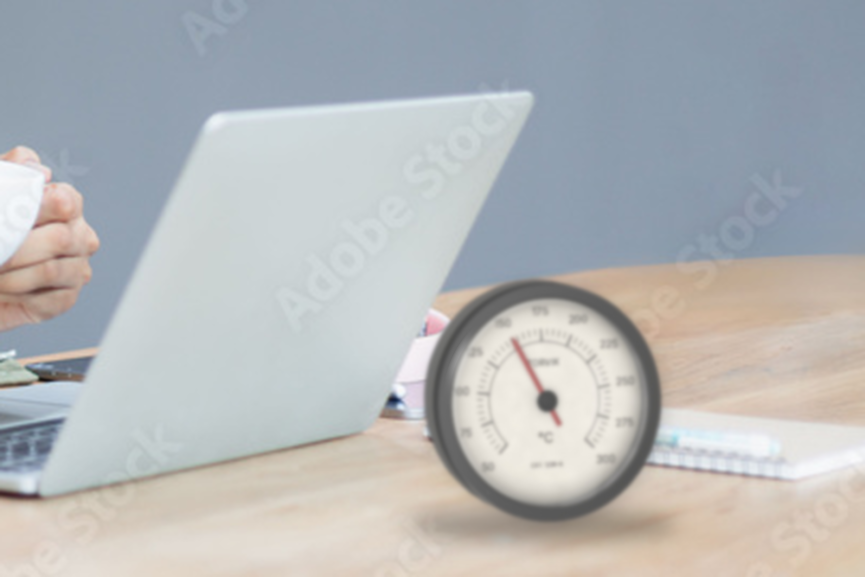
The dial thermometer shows 150 °C
